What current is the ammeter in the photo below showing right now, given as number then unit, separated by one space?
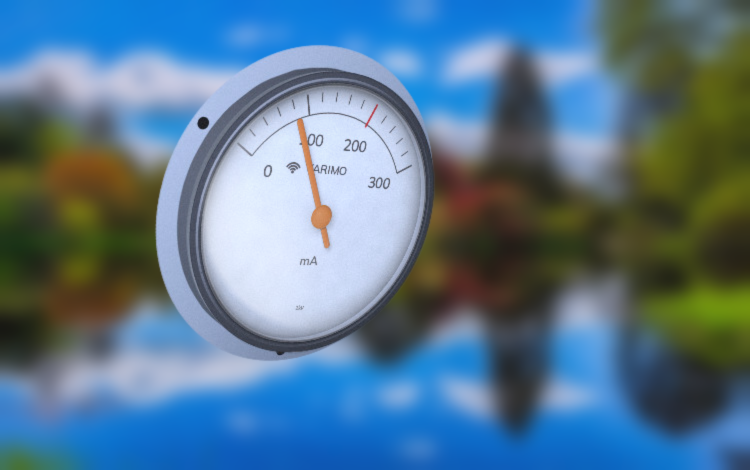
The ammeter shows 80 mA
